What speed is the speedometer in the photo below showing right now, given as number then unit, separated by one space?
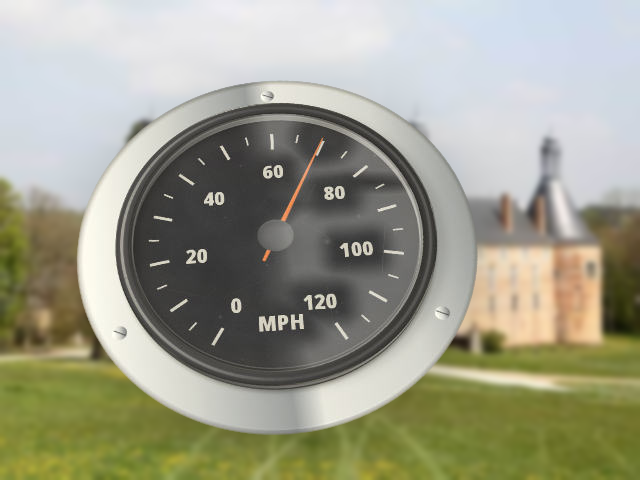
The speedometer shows 70 mph
